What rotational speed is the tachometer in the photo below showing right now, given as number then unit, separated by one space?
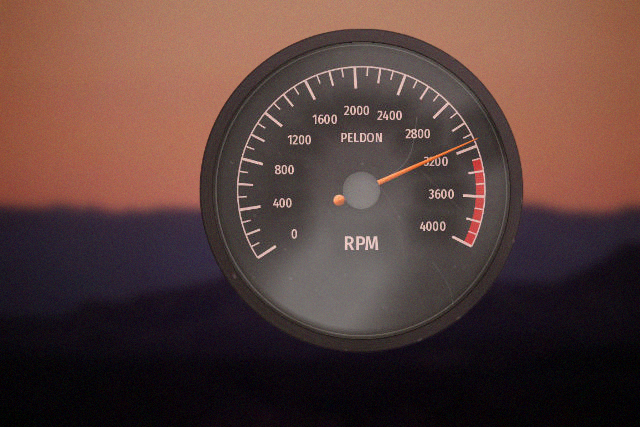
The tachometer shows 3150 rpm
